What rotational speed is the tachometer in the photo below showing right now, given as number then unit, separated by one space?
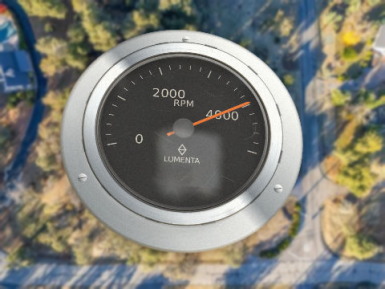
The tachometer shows 4000 rpm
